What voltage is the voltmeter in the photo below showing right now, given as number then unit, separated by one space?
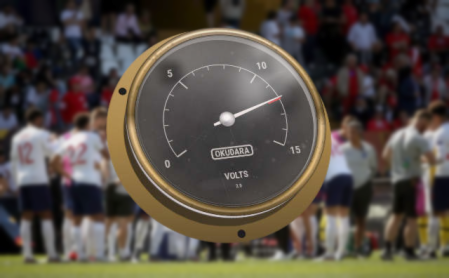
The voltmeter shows 12 V
